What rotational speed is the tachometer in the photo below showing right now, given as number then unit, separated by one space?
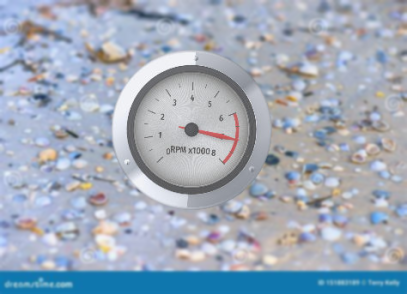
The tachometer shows 7000 rpm
